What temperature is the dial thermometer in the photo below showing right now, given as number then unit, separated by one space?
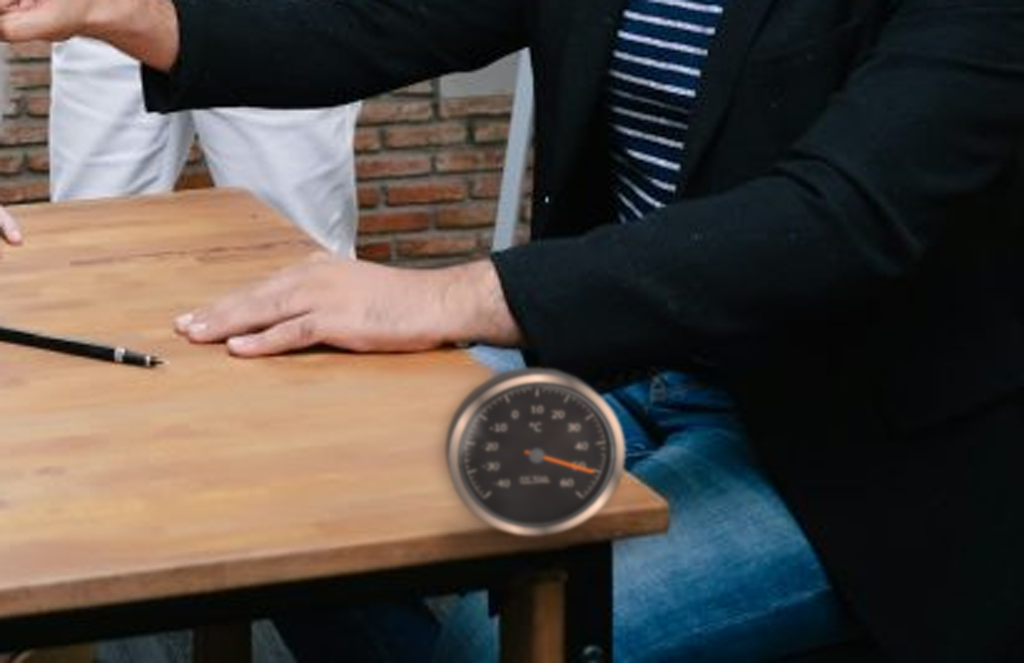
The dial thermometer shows 50 °C
